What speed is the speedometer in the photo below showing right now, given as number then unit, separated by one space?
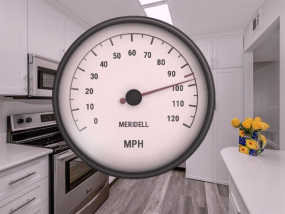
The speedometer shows 97.5 mph
